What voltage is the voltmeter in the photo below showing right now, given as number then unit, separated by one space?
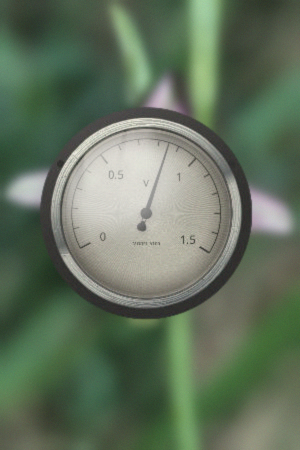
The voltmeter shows 0.85 V
